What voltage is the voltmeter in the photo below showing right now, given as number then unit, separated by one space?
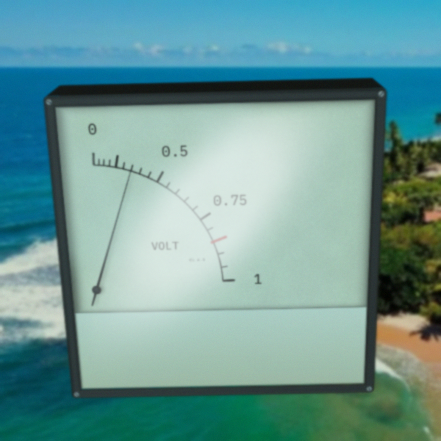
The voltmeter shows 0.35 V
